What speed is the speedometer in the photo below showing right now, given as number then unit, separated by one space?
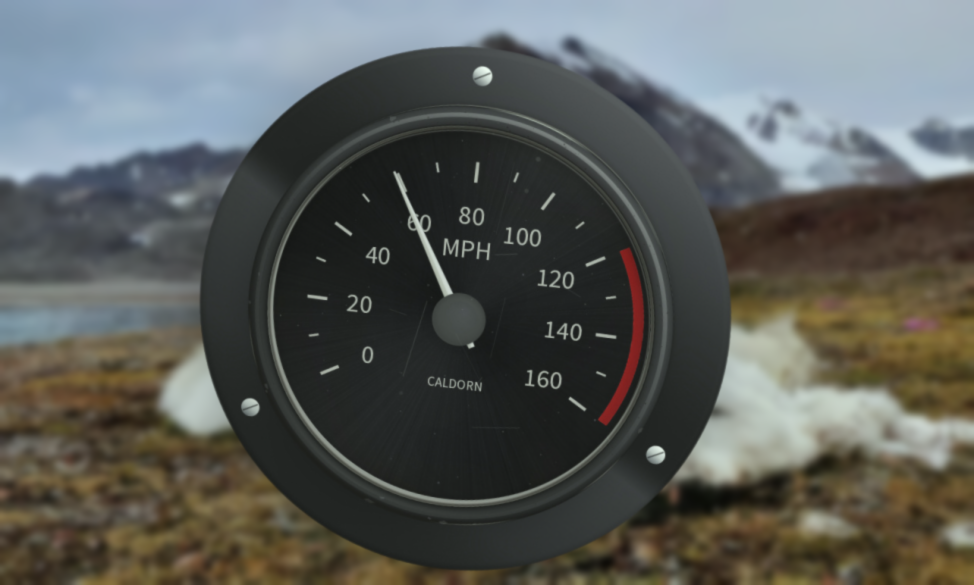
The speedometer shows 60 mph
